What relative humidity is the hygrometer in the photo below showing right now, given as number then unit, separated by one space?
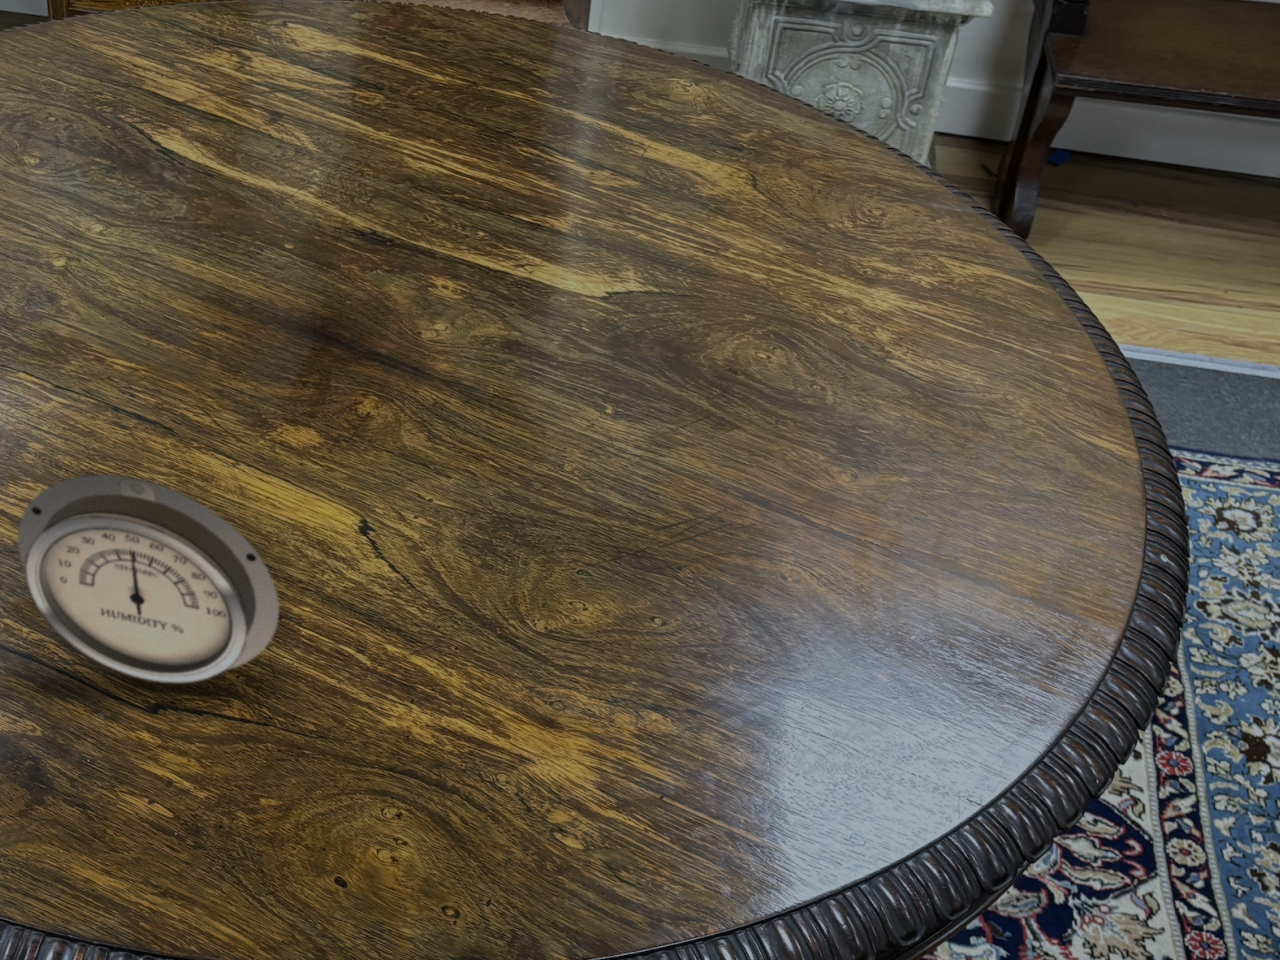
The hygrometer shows 50 %
